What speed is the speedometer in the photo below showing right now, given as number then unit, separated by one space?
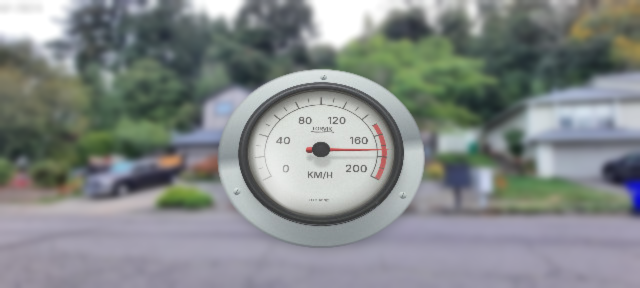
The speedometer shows 175 km/h
